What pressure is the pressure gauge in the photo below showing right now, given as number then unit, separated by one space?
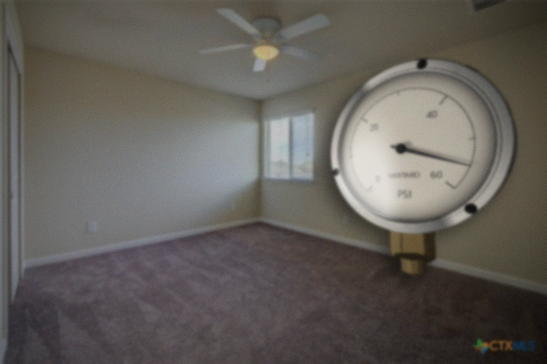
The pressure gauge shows 55 psi
